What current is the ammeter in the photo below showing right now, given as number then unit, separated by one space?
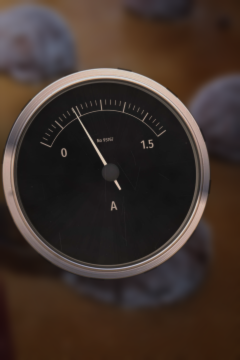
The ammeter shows 0.45 A
